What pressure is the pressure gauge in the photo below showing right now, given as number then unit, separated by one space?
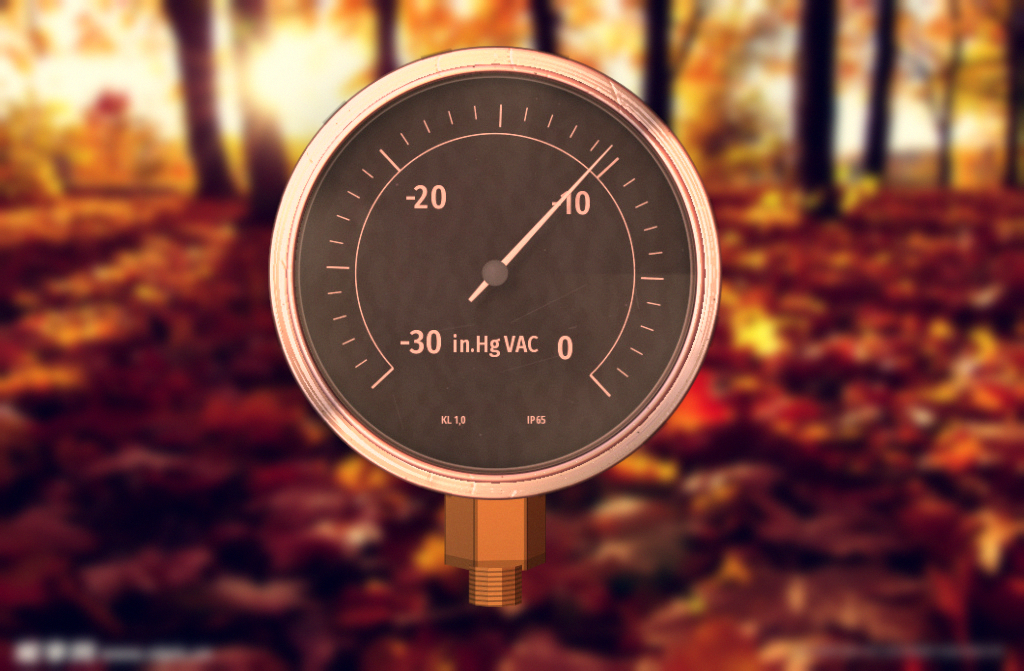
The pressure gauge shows -10.5 inHg
